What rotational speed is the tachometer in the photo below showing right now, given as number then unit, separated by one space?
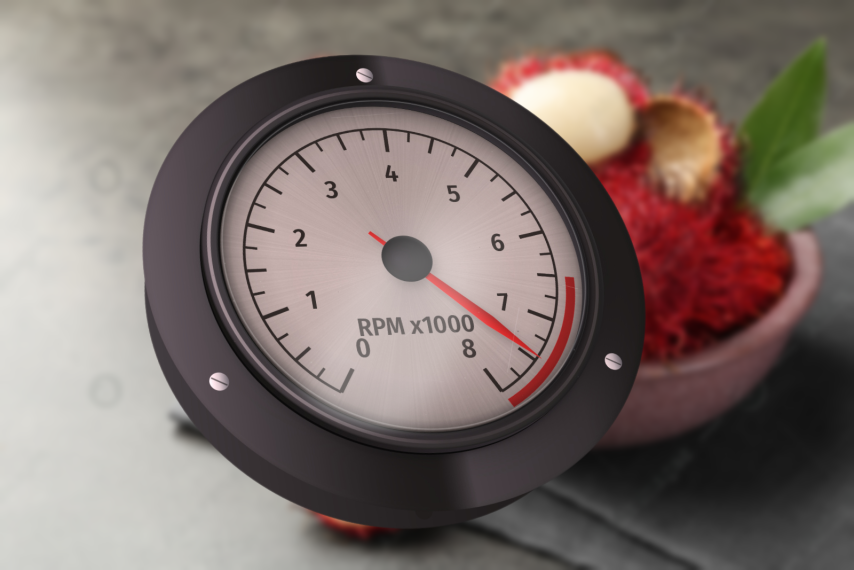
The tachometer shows 7500 rpm
